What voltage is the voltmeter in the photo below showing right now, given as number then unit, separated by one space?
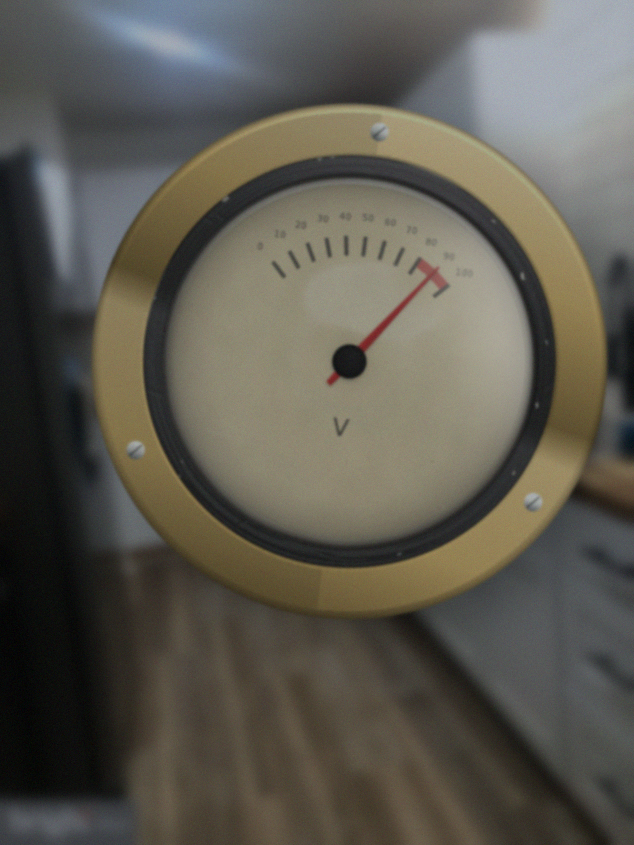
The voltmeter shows 90 V
